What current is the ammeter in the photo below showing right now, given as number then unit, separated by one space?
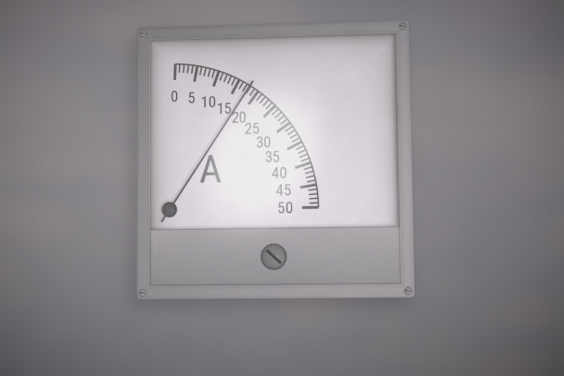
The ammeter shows 18 A
